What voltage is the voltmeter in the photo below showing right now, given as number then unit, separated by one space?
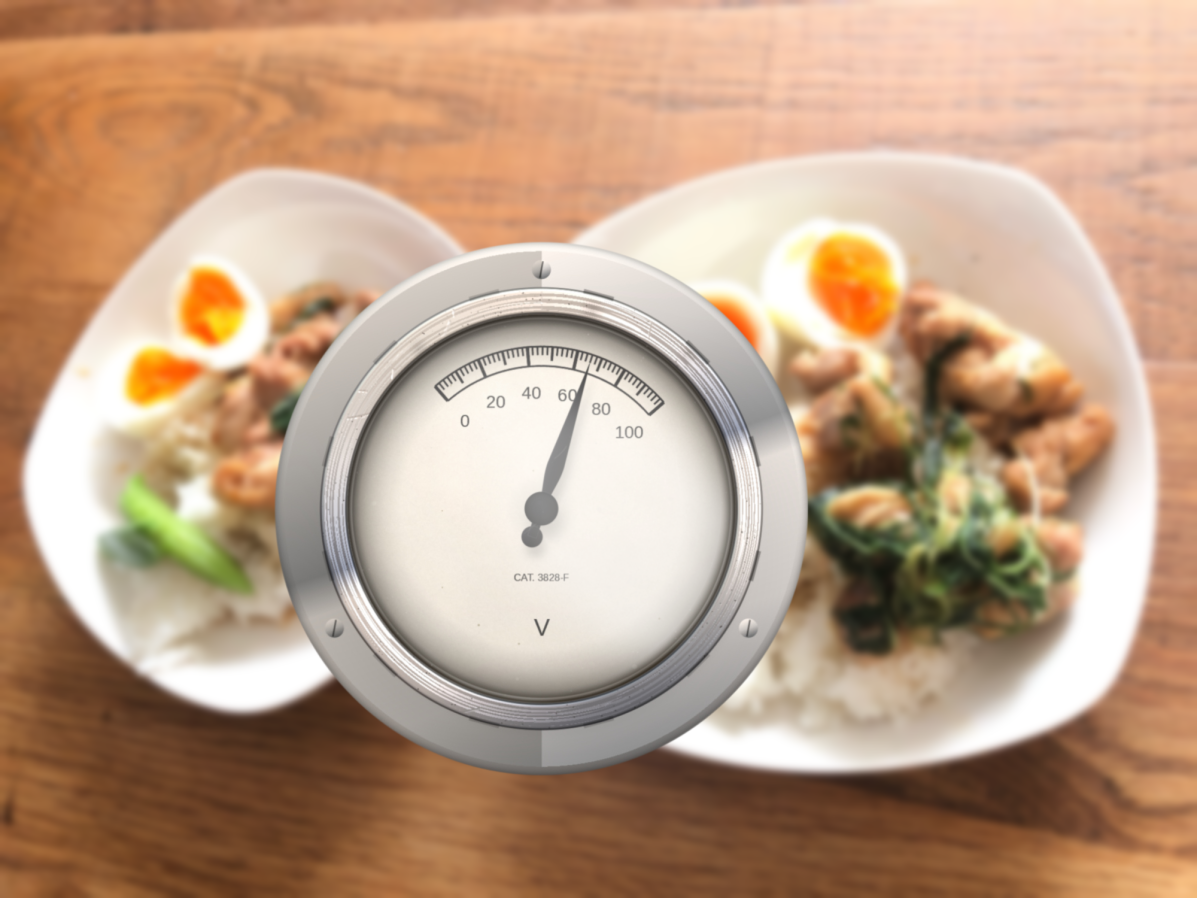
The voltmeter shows 66 V
